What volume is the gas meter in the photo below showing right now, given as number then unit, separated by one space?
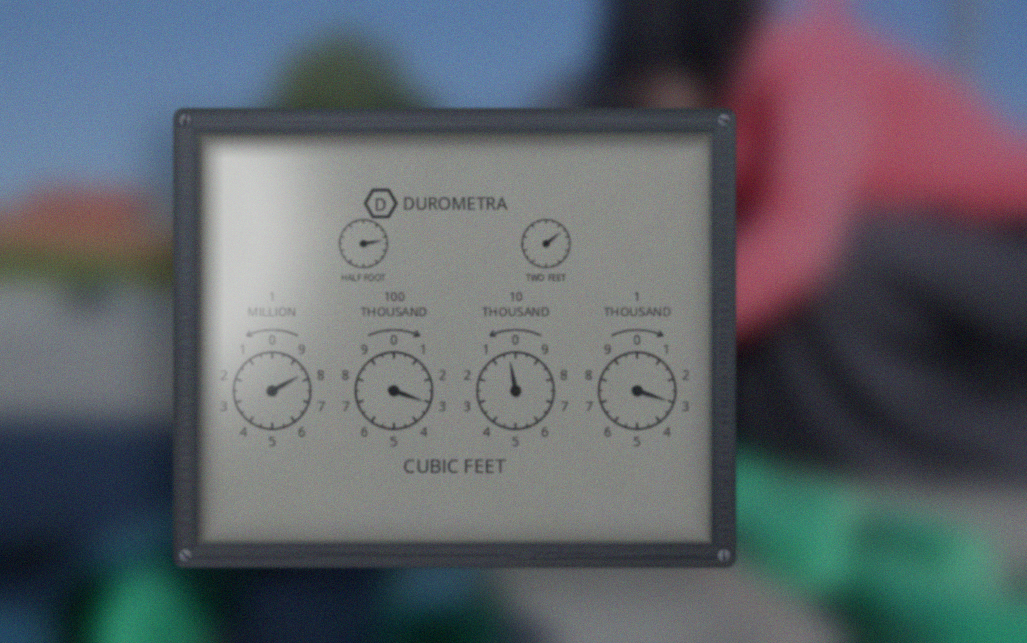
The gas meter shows 830300 ft³
